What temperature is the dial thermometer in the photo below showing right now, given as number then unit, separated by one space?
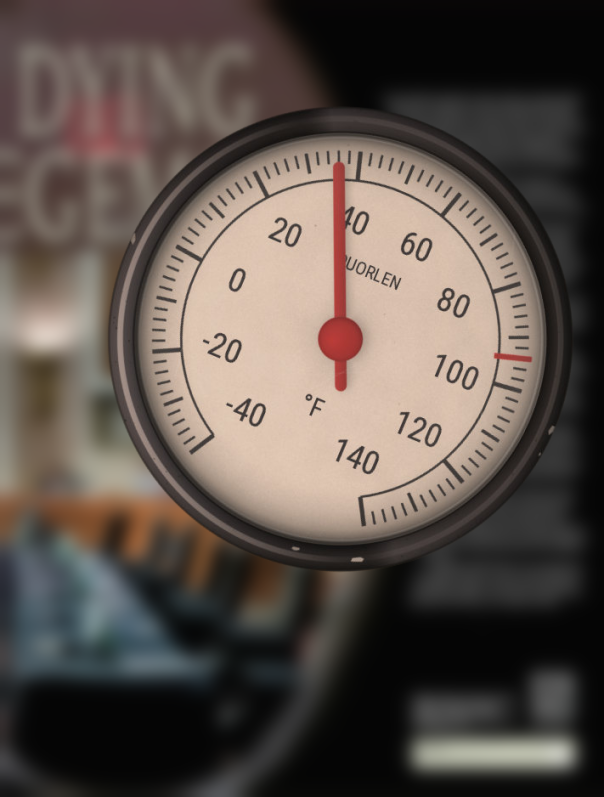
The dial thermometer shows 36 °F
